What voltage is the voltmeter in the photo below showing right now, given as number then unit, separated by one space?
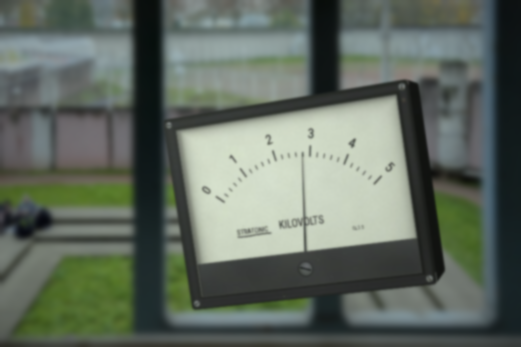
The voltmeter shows 2.8 kV
